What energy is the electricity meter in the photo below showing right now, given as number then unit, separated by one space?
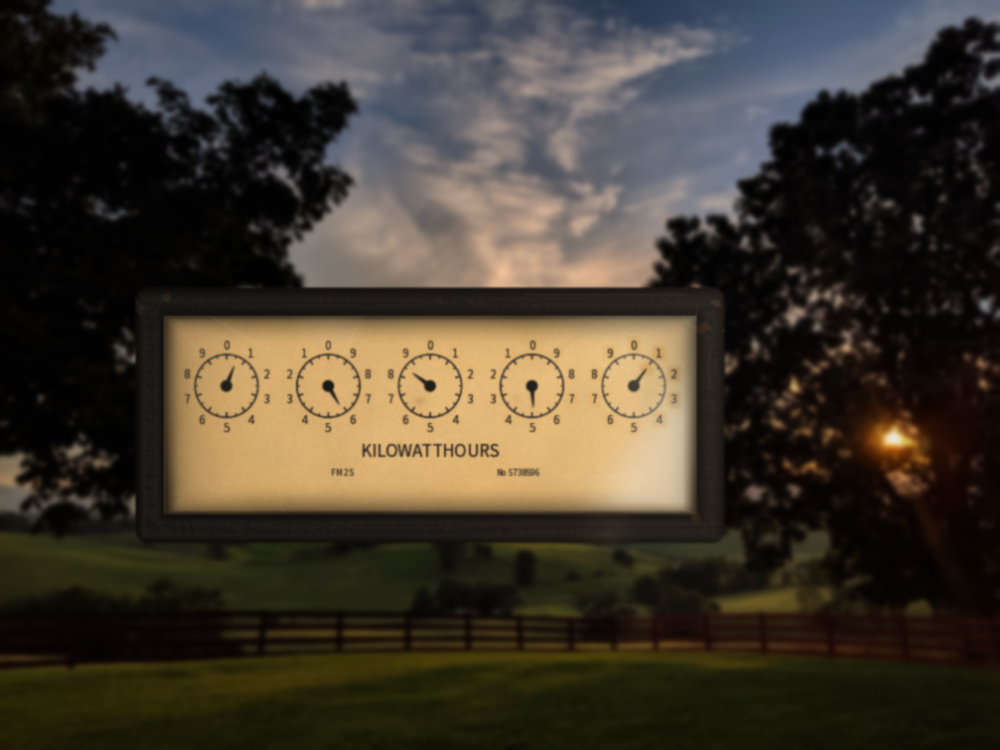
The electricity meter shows 5851 kWh
